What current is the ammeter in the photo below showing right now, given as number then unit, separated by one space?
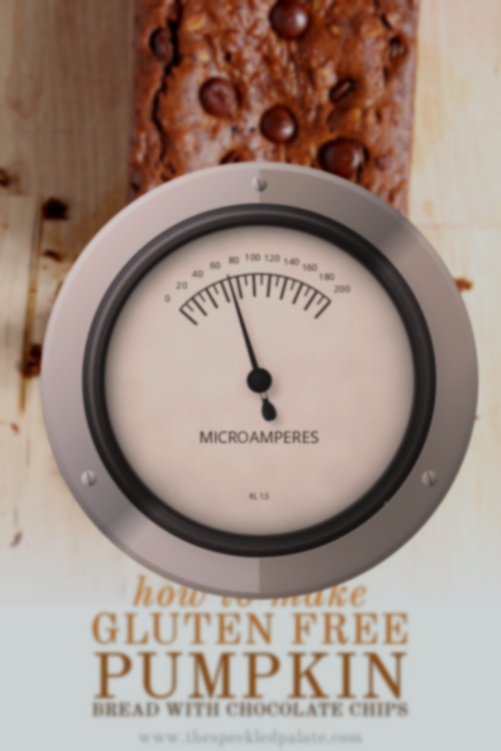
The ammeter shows 70 µA
